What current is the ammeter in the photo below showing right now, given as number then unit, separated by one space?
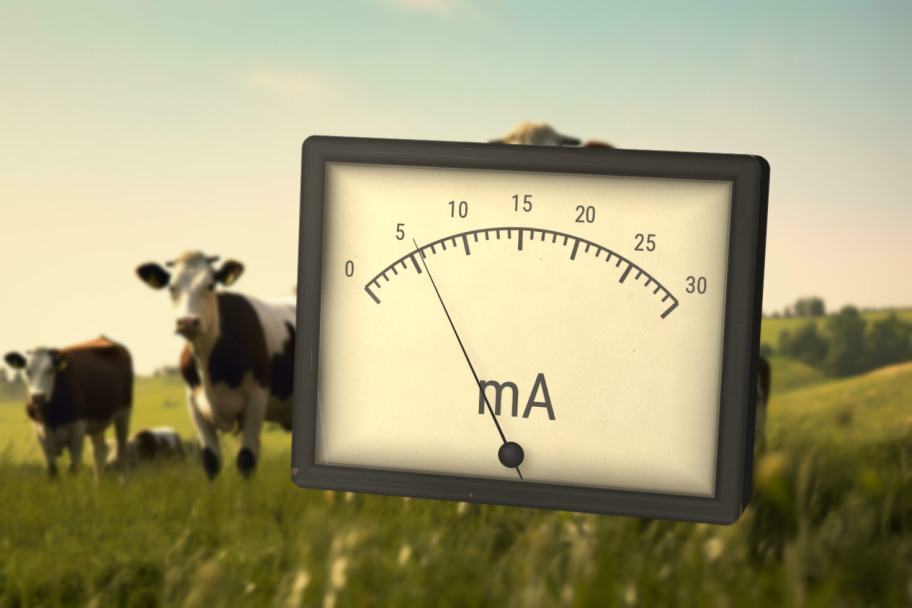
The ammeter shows 6 mA
